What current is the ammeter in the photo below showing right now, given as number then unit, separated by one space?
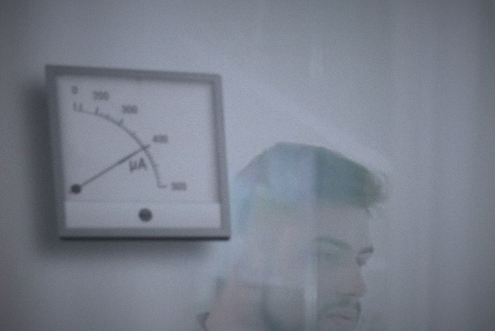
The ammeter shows 400 µA
